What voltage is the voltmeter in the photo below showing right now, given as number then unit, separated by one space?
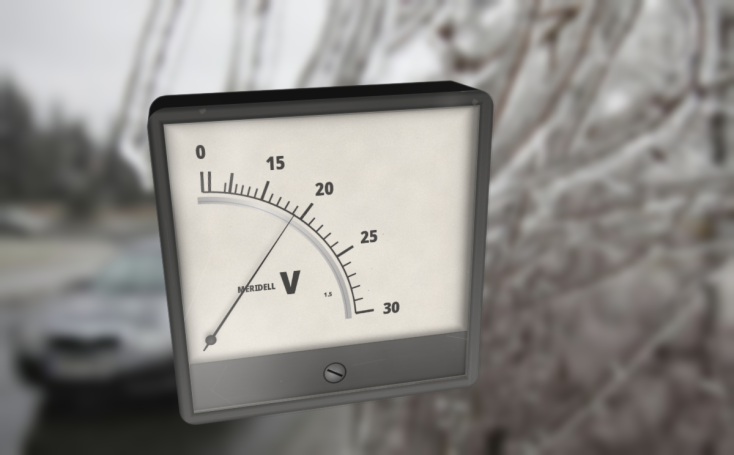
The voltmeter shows 19 V
